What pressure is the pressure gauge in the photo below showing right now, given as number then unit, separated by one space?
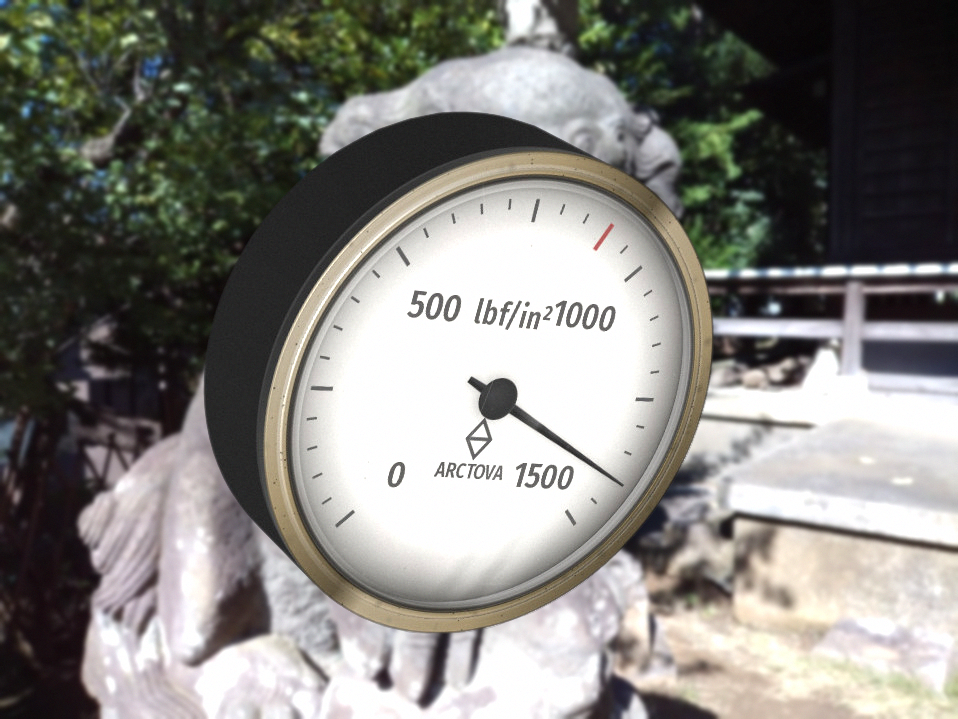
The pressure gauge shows 1400 psi
